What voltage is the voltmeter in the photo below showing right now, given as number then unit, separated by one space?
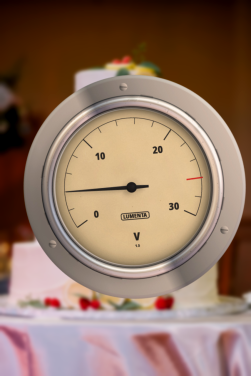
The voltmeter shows 4 V
